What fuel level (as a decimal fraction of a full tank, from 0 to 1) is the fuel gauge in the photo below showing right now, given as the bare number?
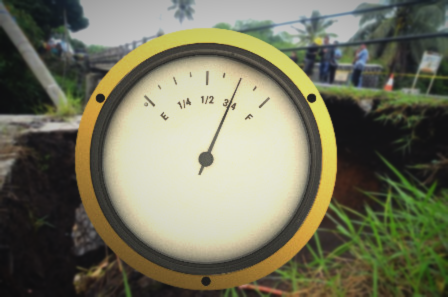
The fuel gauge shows 0.75
